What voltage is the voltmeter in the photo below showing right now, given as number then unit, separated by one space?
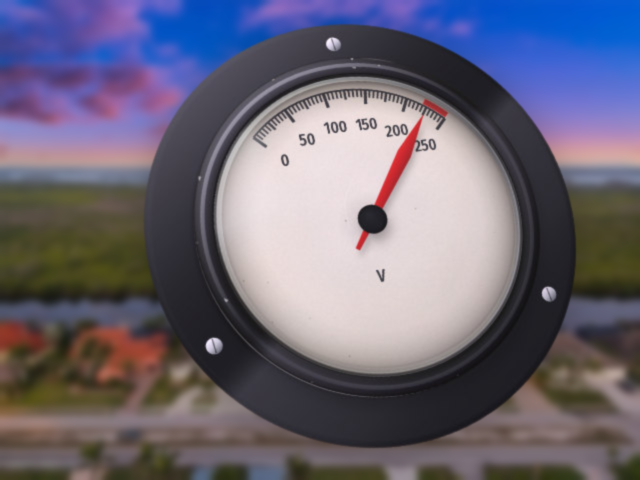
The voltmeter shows 225 V
